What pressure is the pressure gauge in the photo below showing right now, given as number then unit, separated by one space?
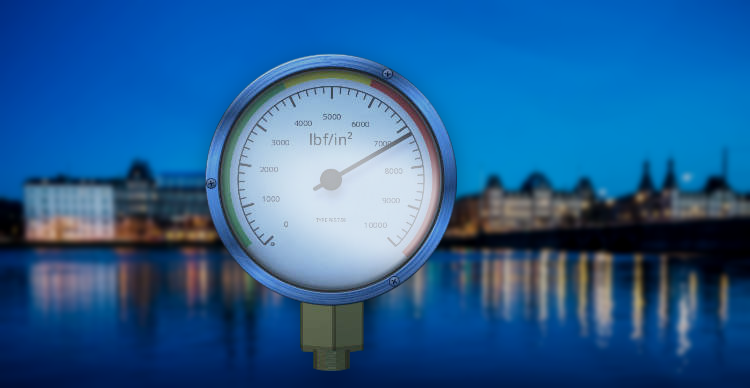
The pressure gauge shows 7200 psi
